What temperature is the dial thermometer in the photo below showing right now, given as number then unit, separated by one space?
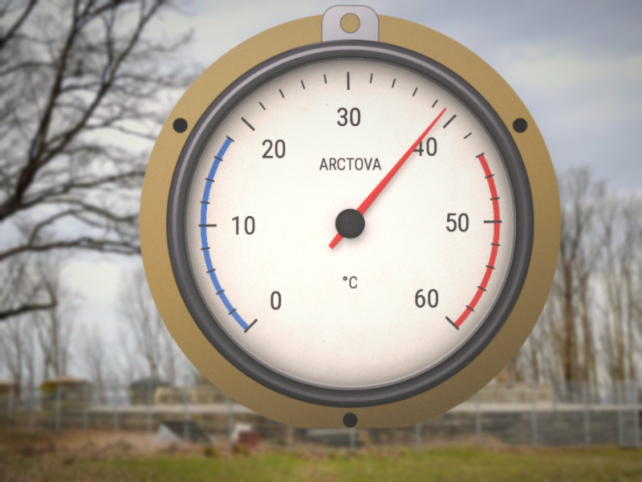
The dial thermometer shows 39 °C
